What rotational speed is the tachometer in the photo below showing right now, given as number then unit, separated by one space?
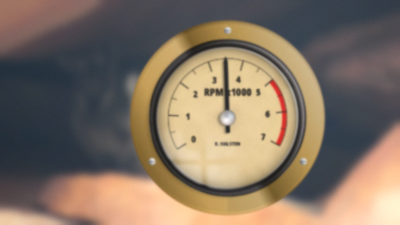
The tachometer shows 3500 rpm
